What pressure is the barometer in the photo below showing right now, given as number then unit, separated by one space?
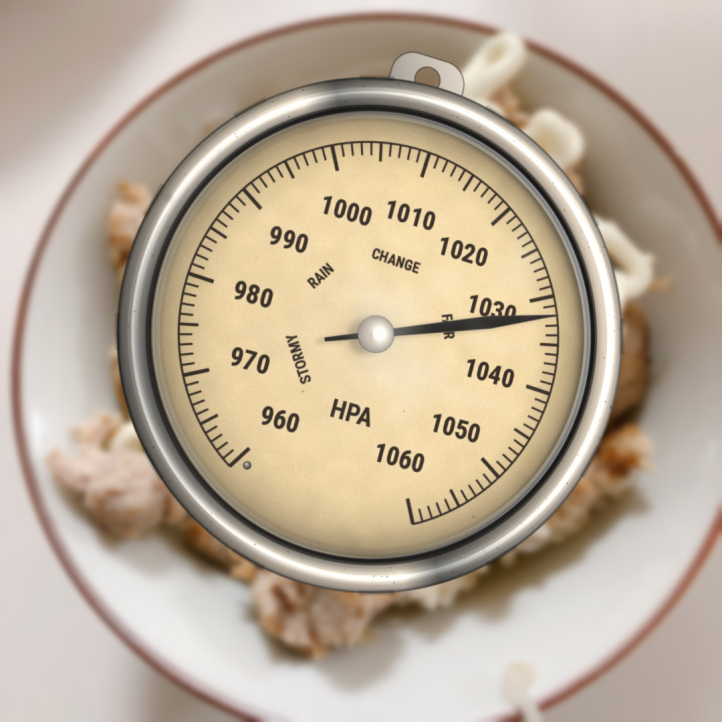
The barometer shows 1032 hPa
